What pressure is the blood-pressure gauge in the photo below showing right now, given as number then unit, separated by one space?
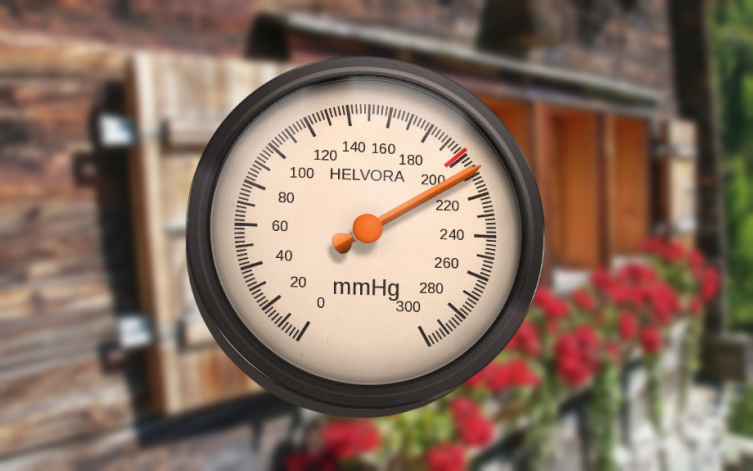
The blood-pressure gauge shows 208 mmHg
